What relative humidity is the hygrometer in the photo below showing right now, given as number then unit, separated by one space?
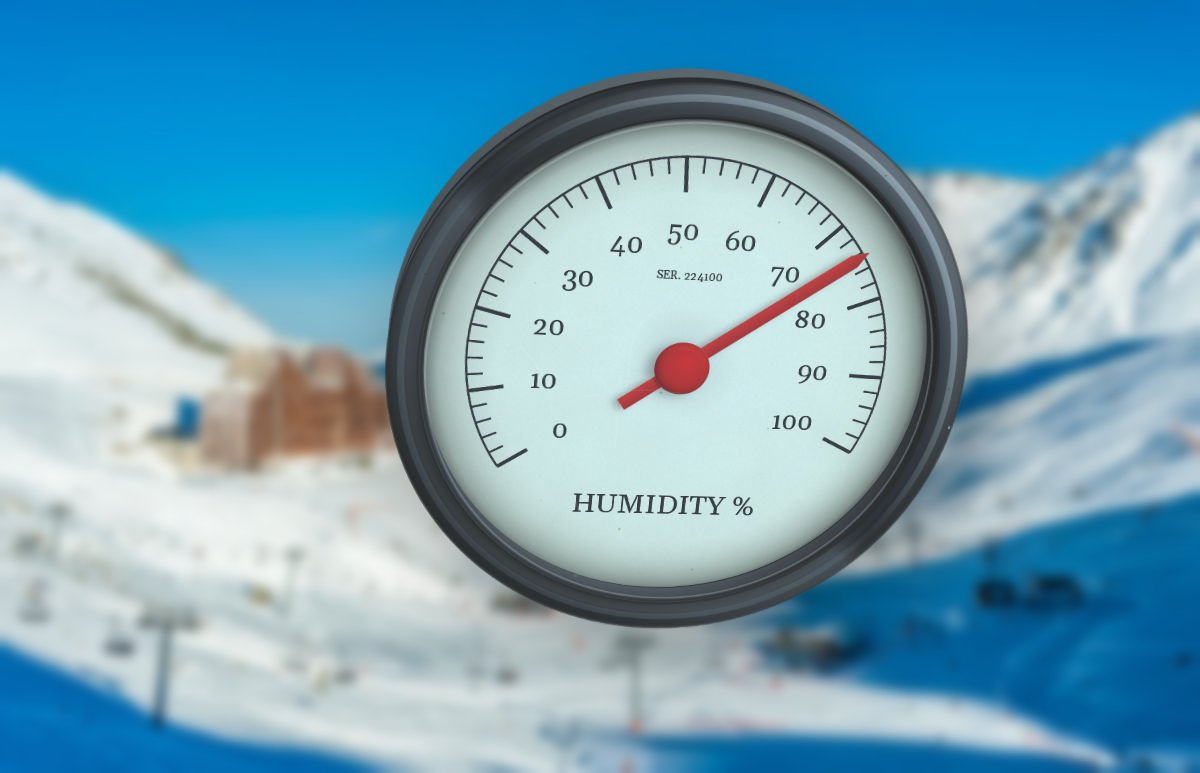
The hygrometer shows 74 %
